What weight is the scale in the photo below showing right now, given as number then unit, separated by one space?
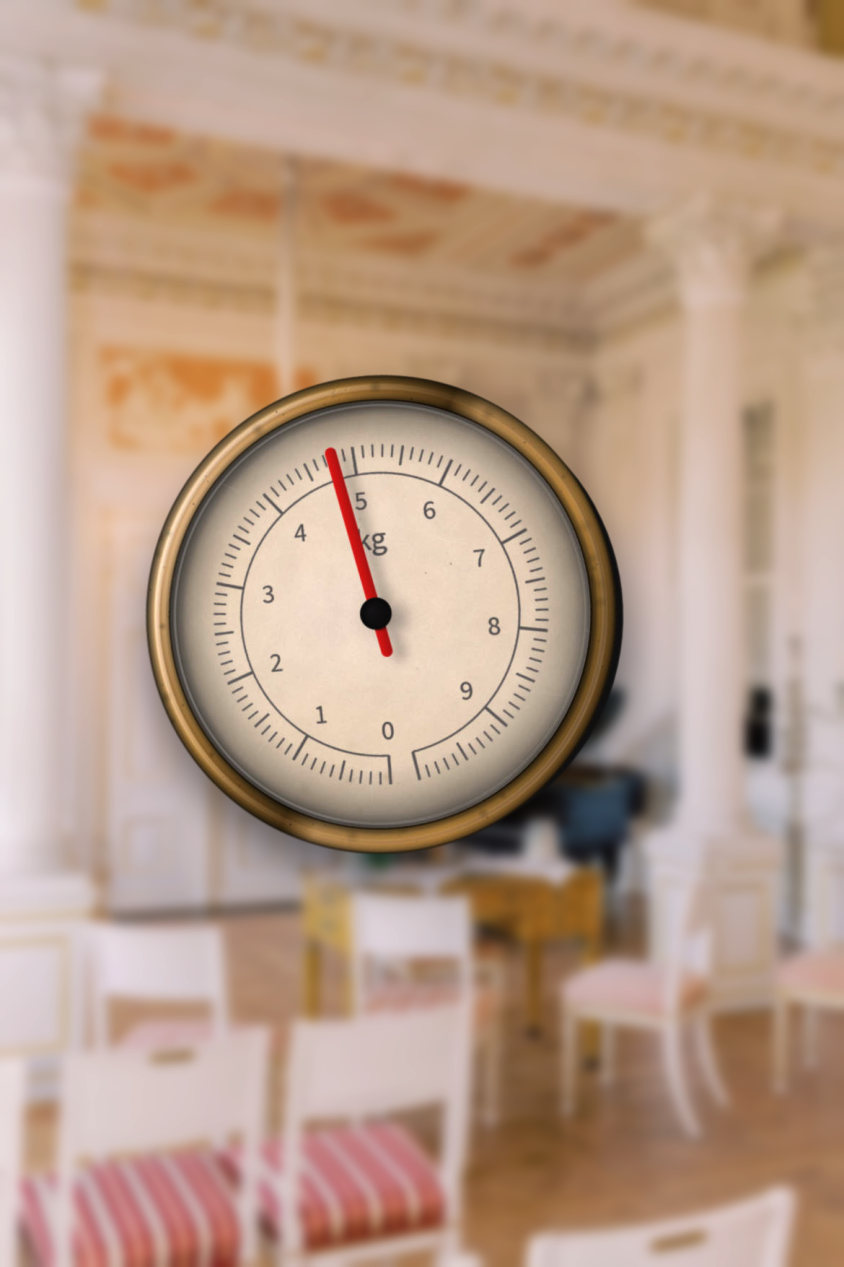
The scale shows 4.8 kg
